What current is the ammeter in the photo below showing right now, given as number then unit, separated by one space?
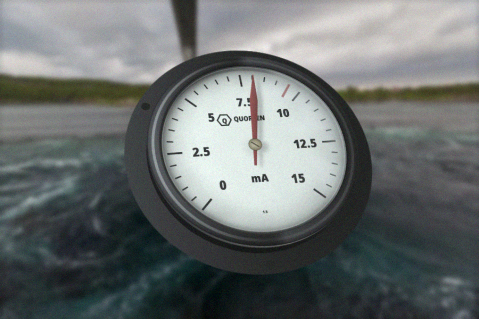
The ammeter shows 8 mA
